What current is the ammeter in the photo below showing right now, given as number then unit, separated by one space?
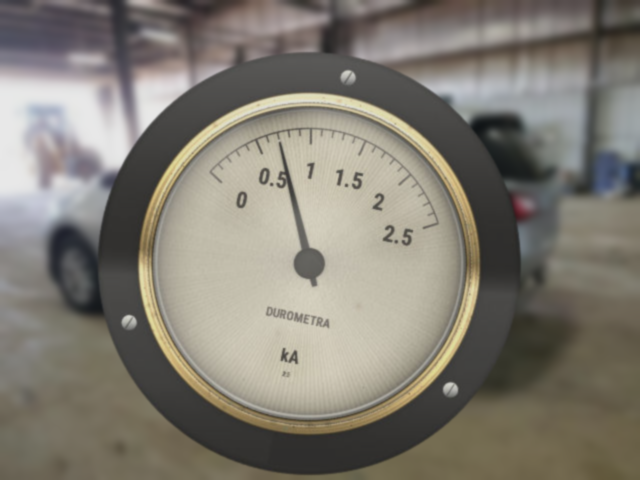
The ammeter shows 0.7 kA
